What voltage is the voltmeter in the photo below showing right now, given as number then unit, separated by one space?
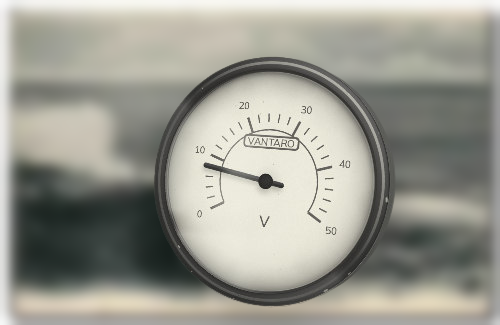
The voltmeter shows 8 V
